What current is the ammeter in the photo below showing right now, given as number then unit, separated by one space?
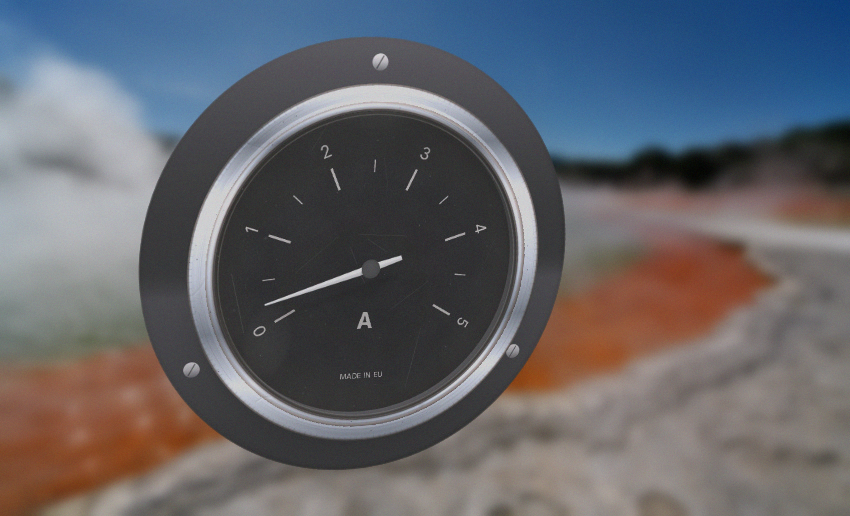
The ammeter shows 0.25 A
